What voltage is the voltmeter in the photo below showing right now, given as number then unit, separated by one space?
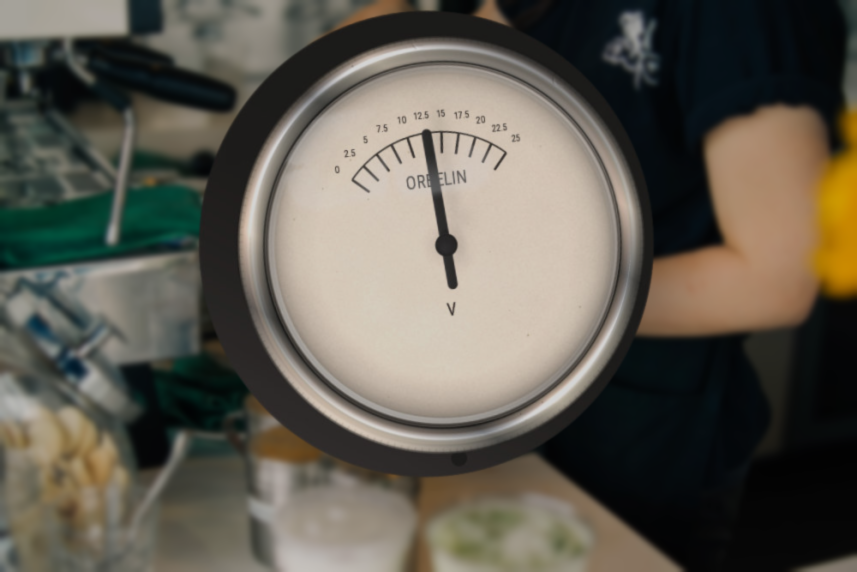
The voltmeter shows 12.5 V
